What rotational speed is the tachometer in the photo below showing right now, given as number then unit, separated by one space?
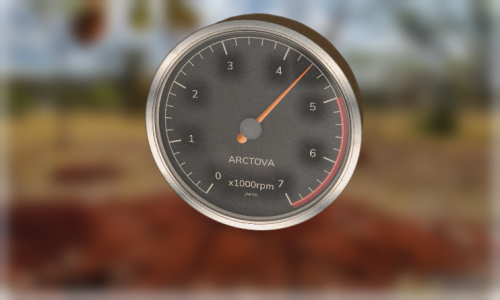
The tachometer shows 4400 rpm
